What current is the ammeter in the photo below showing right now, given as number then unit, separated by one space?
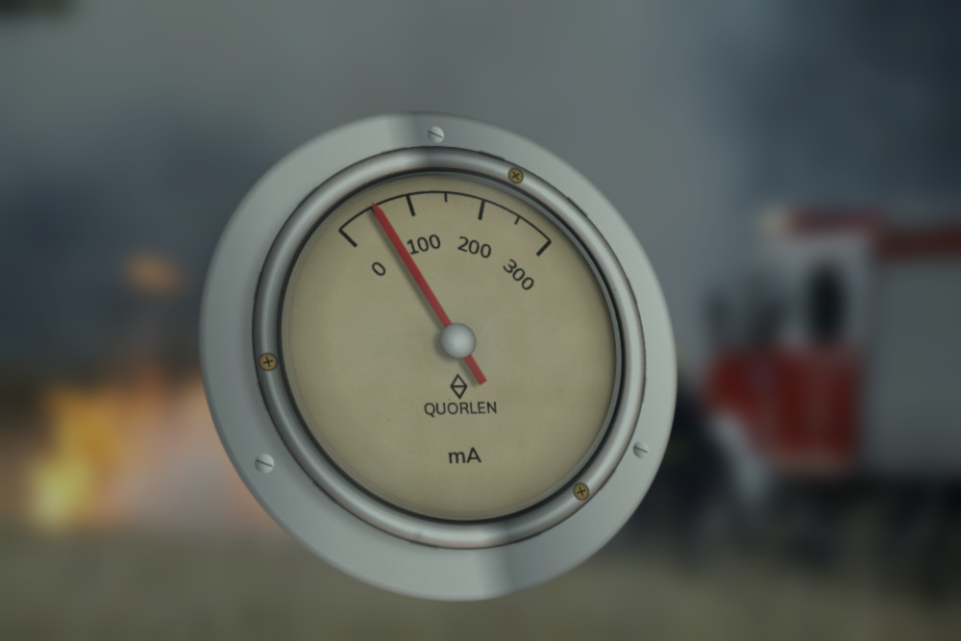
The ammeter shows 50 mA
